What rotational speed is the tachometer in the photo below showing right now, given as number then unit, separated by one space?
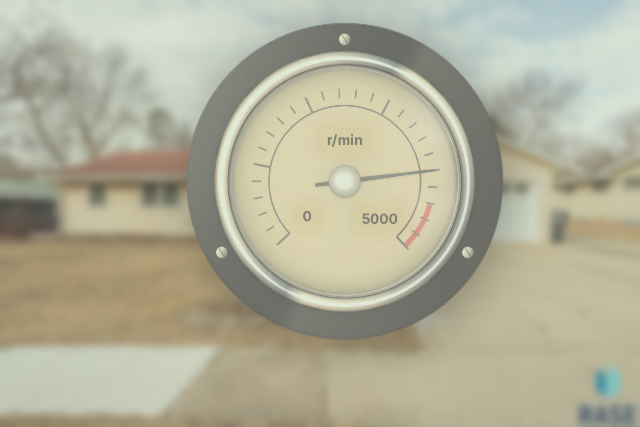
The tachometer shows 4000 rpm
